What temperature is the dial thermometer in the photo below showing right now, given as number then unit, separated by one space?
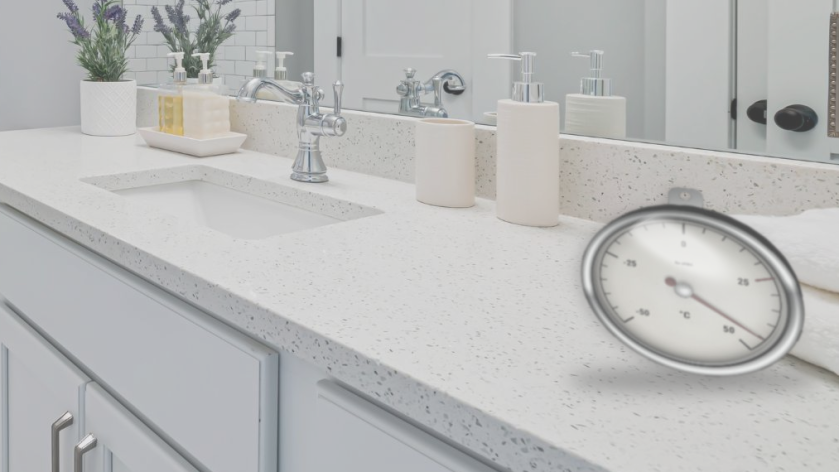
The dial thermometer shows 45 °C
